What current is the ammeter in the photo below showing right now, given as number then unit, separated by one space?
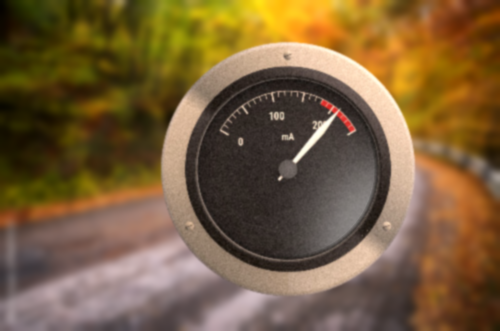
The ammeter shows 210 mA
